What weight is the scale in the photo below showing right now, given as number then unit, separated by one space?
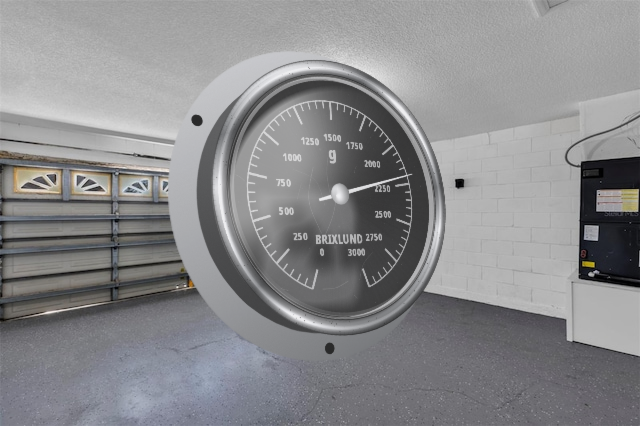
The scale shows 2200 g
